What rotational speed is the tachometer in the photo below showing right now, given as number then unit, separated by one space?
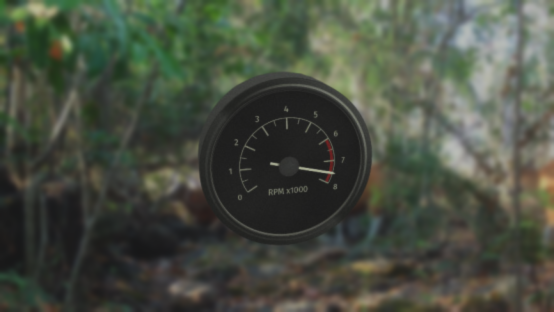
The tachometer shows 7500 rpm
